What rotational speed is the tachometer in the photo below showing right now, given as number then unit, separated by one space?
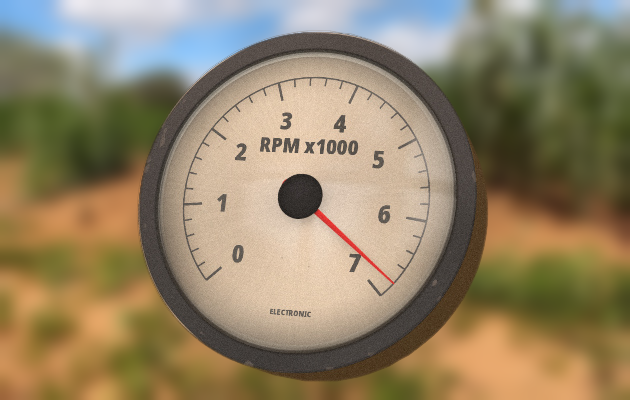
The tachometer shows 6800 rpm
